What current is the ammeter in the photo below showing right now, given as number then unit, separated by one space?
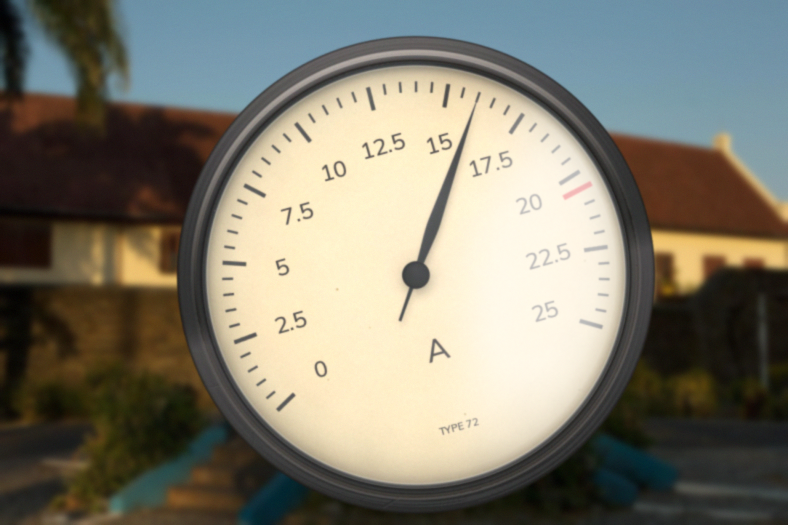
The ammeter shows 16 A
